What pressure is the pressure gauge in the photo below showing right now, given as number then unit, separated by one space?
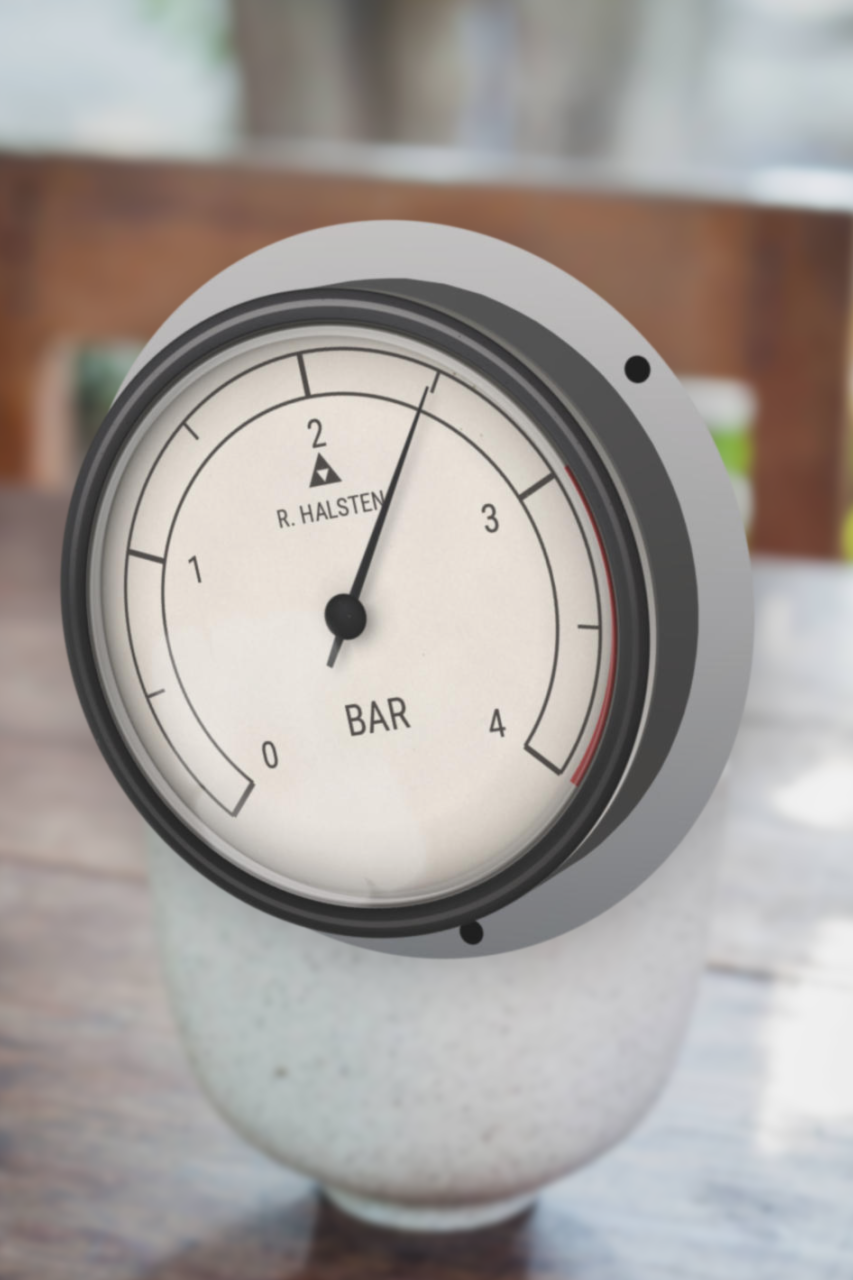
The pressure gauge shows 2.5 bar
